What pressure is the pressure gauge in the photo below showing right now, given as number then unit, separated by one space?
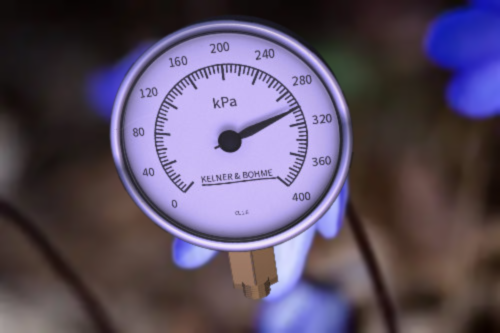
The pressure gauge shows 300 kPa
